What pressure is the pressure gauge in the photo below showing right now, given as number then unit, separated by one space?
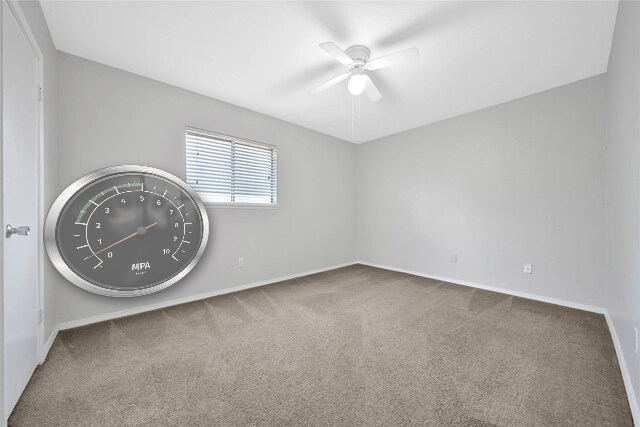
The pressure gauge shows 0.5 MPa
